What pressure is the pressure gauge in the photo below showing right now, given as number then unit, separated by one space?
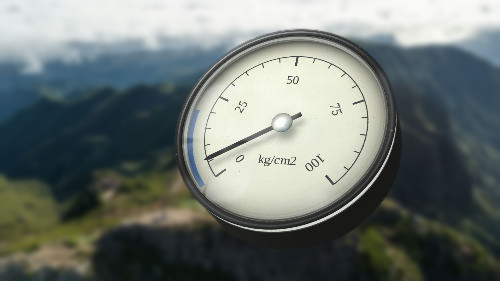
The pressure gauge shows 5 kg/cm²
